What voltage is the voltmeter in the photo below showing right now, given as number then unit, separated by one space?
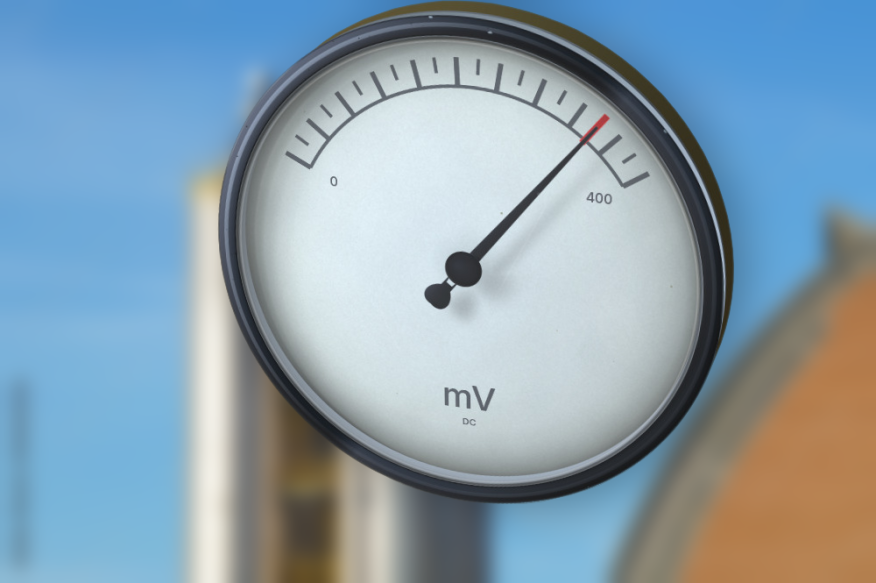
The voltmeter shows 340 mV
